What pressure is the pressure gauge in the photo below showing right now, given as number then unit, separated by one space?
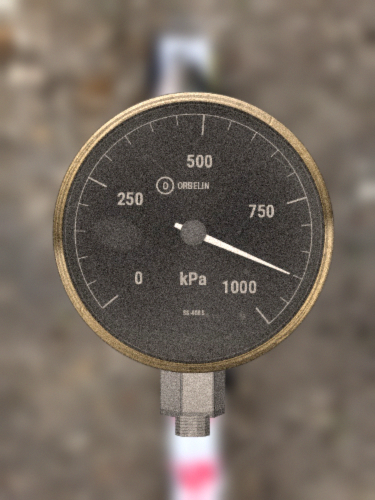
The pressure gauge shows 900 kPa
